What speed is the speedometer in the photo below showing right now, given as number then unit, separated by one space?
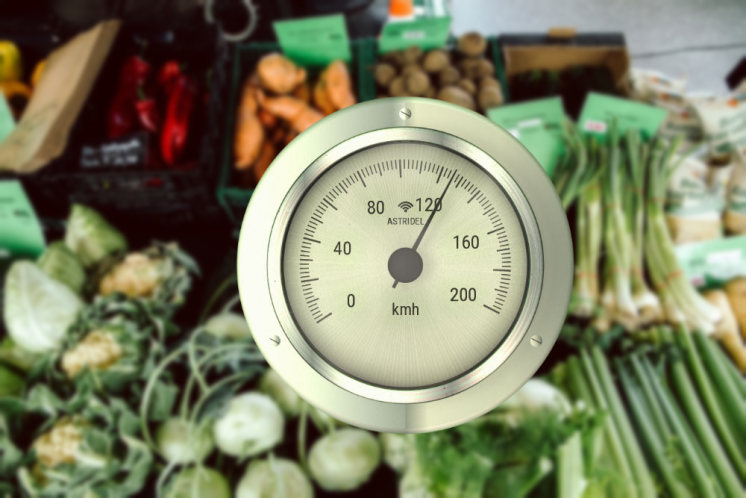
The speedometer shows 126 km/h
